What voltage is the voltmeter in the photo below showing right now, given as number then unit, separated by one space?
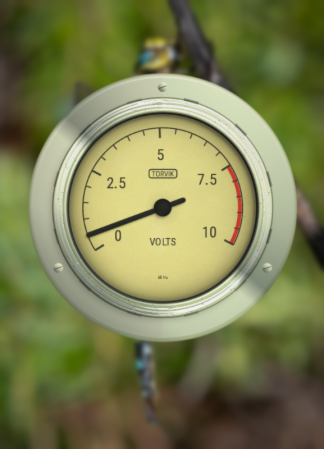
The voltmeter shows 0.5 V
